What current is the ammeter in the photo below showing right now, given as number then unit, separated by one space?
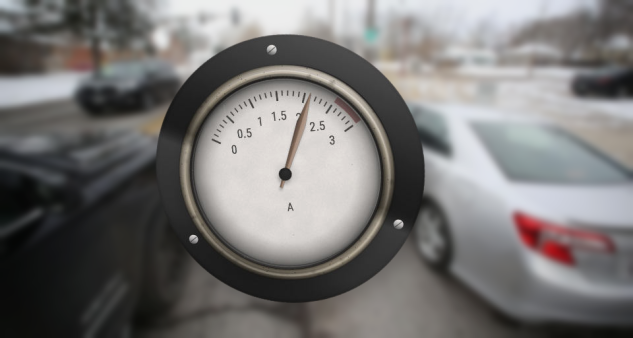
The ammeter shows 2.1 A
